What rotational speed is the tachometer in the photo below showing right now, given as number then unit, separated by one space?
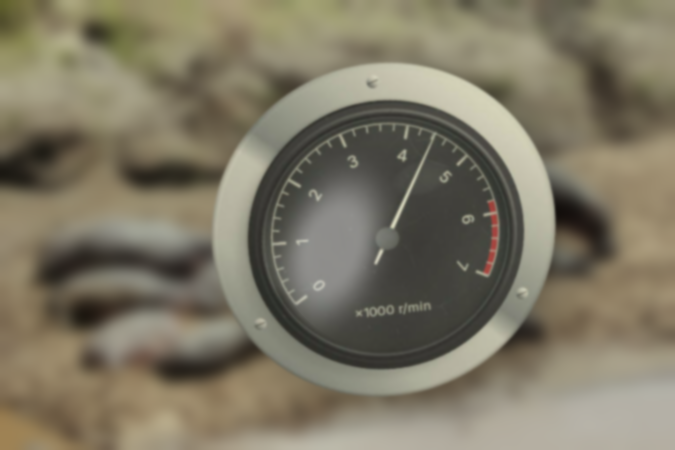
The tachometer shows 4400 rpm
